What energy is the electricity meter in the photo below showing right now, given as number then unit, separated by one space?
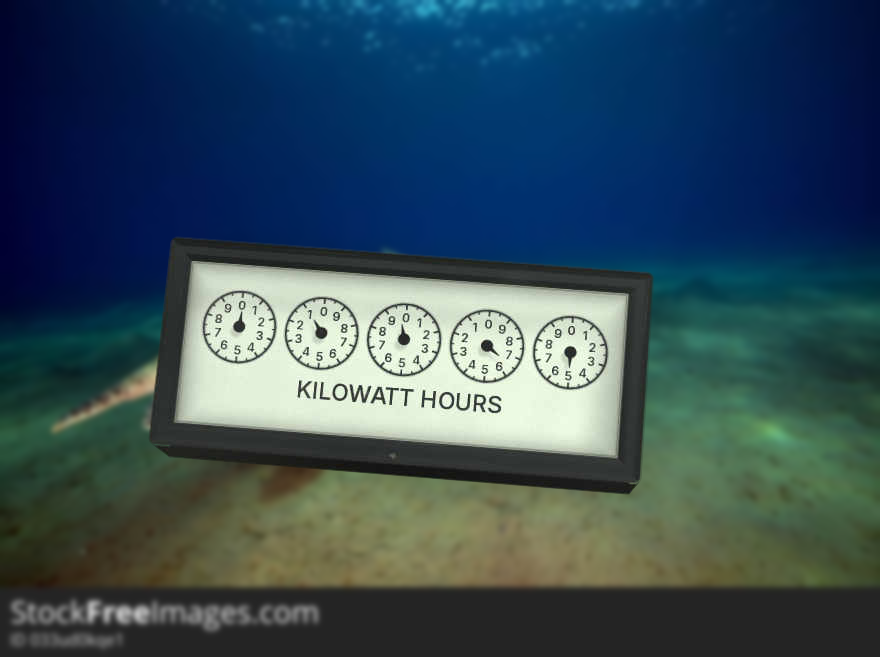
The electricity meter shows 965 kWh
